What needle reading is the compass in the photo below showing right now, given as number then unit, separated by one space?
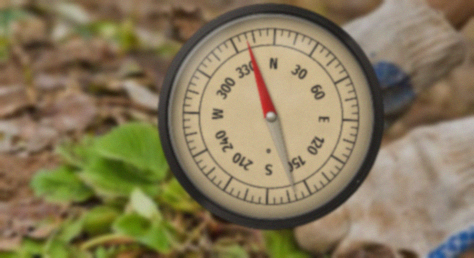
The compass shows 340 °
